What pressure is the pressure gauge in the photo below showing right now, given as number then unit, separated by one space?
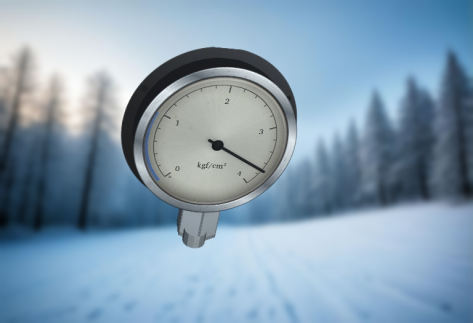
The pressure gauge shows 3.7 kg/cm²
